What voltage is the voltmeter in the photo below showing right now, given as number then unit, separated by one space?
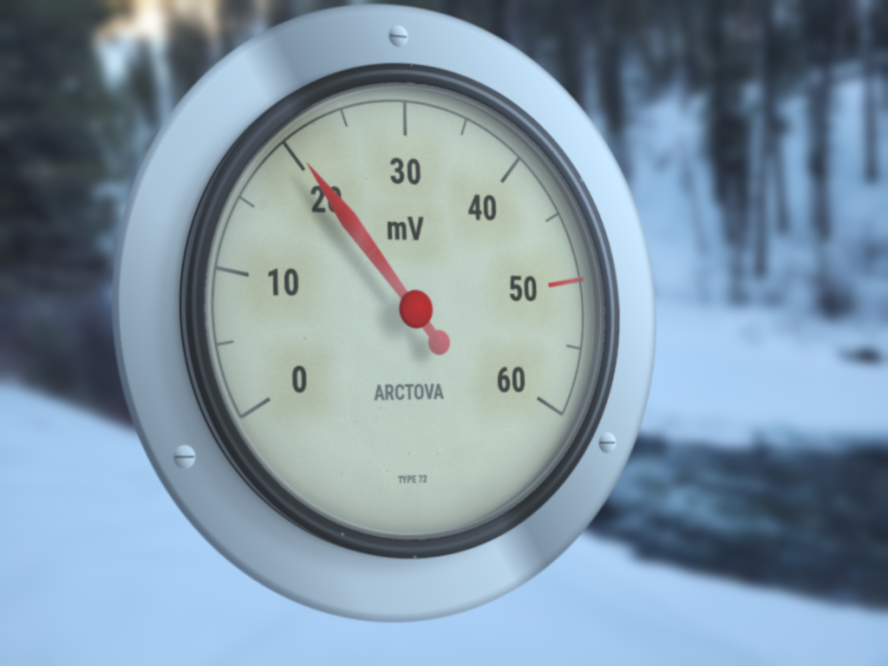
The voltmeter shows 20 mV
